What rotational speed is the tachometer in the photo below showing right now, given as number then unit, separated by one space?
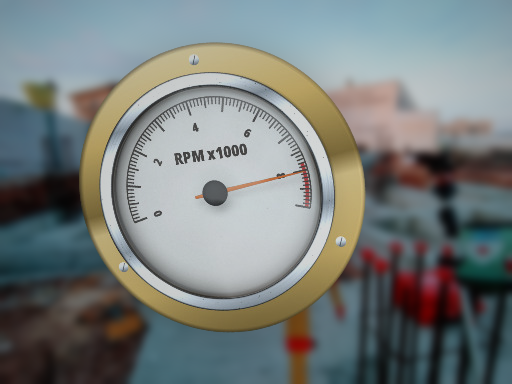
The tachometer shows 8000 rpm
